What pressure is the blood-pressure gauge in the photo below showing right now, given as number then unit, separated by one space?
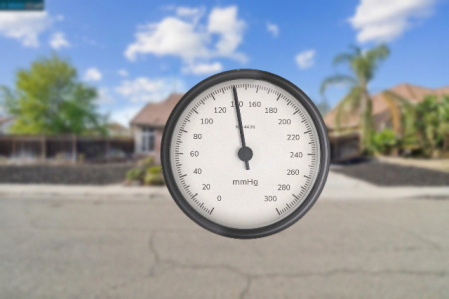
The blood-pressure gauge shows 140 mmHg
